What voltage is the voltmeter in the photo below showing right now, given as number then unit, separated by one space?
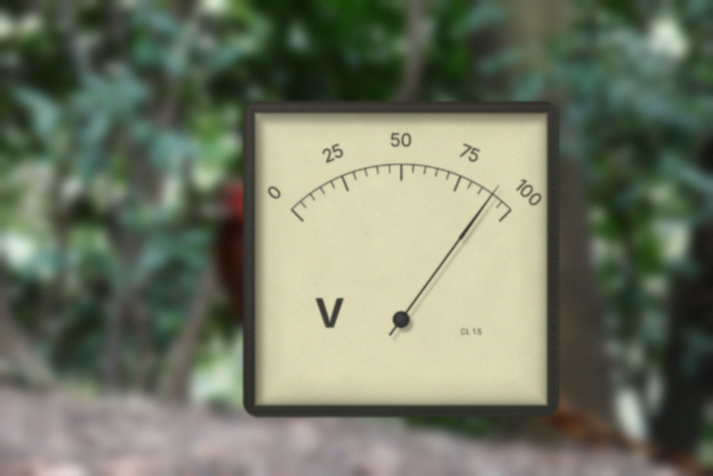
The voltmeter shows 90 V
